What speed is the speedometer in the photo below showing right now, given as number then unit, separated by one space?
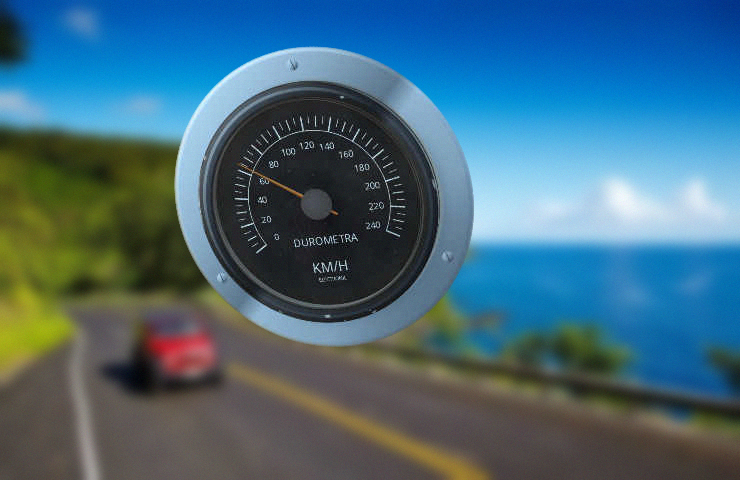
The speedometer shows 65 km/h
